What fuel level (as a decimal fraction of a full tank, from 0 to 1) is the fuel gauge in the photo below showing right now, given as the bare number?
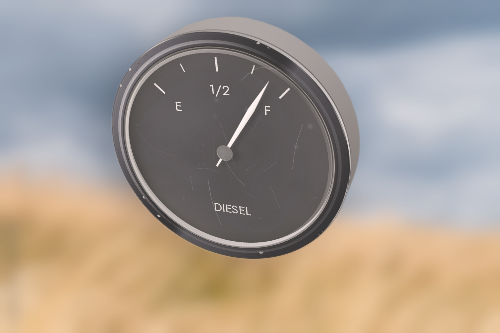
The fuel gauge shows 0.875
